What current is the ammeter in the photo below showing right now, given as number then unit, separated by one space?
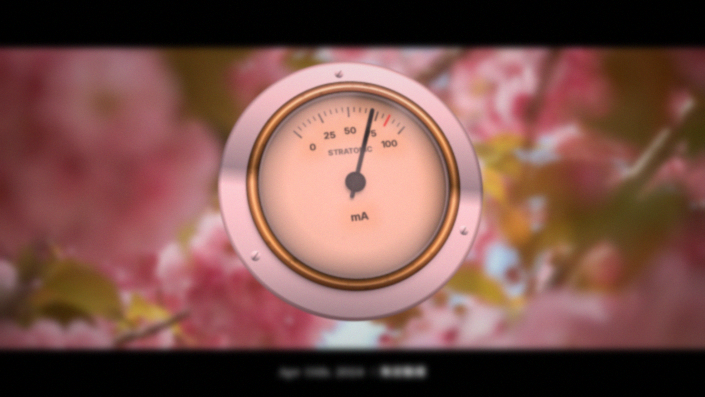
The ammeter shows 70 mA
